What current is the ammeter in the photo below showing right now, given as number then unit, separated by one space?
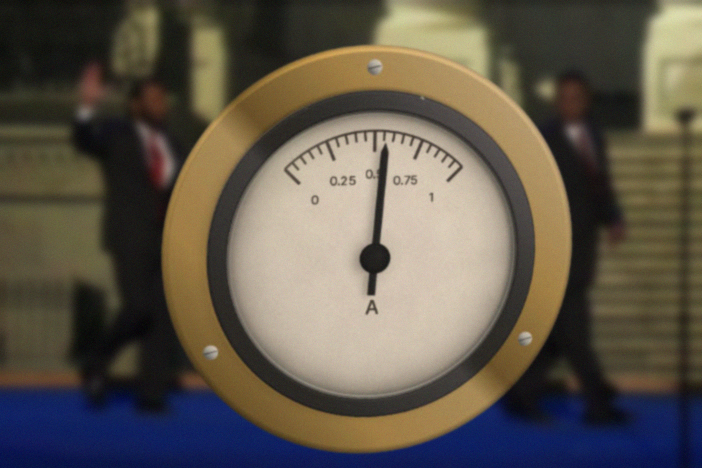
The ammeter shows 0.55 A
